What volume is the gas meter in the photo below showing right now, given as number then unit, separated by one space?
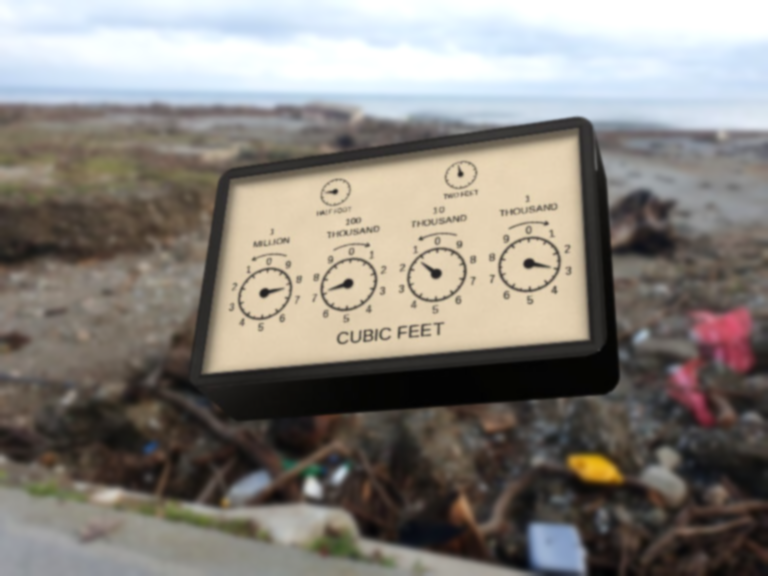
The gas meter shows 771300 ft³
